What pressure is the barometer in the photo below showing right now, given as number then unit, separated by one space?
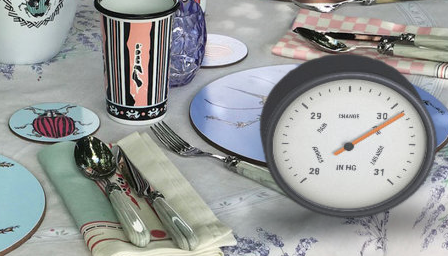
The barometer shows 30.1 inHg
